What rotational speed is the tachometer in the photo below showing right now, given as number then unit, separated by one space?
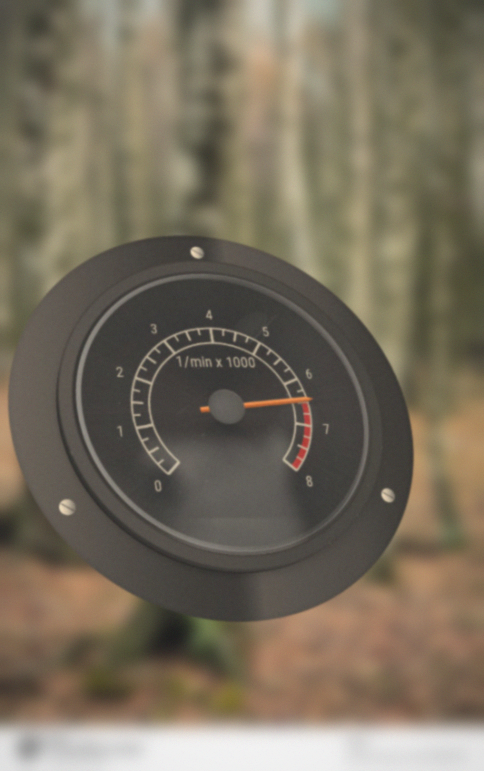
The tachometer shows 6500 rpm
